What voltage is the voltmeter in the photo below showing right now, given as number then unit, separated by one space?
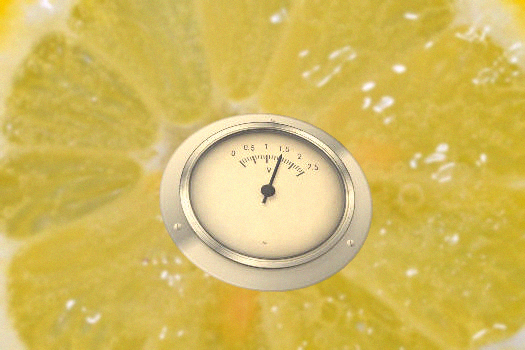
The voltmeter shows 1.5 V
